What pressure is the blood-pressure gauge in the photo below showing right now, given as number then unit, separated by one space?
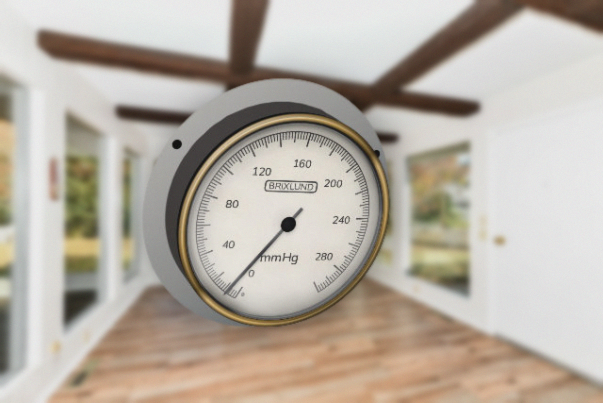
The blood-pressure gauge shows 10 mmHg
